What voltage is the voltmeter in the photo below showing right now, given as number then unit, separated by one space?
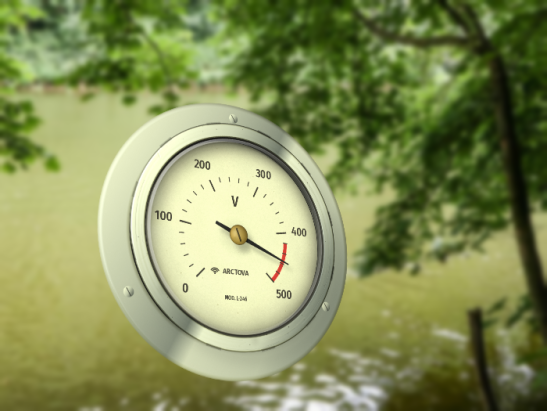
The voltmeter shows 460 V
